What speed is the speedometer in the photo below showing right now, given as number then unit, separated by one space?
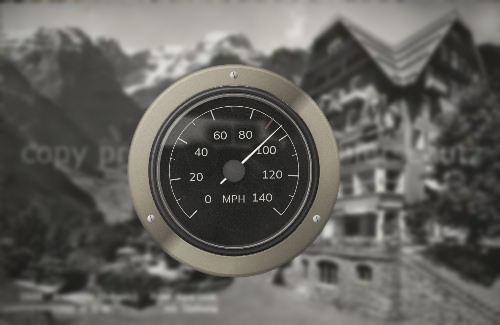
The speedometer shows 95 mph
